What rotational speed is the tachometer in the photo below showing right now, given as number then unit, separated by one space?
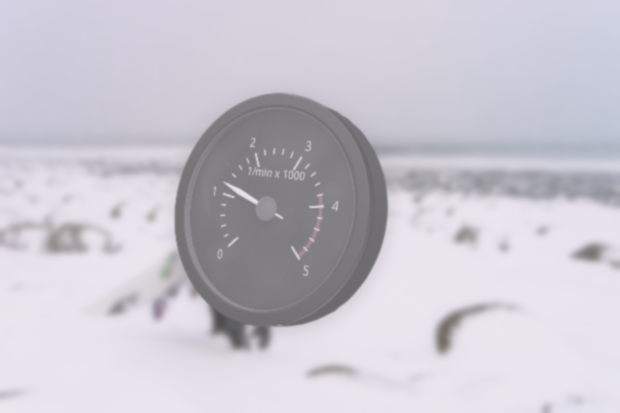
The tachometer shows 1200 rpm
